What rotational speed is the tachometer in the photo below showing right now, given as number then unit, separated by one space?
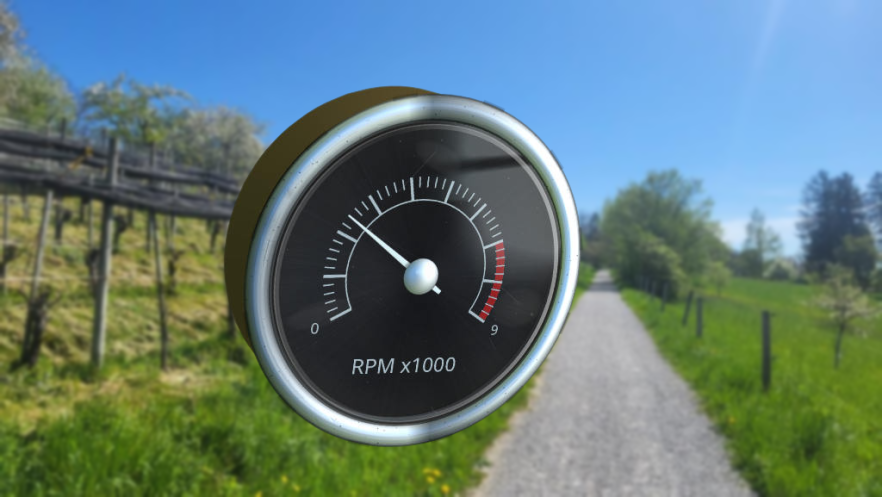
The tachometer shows 2400 rpm
